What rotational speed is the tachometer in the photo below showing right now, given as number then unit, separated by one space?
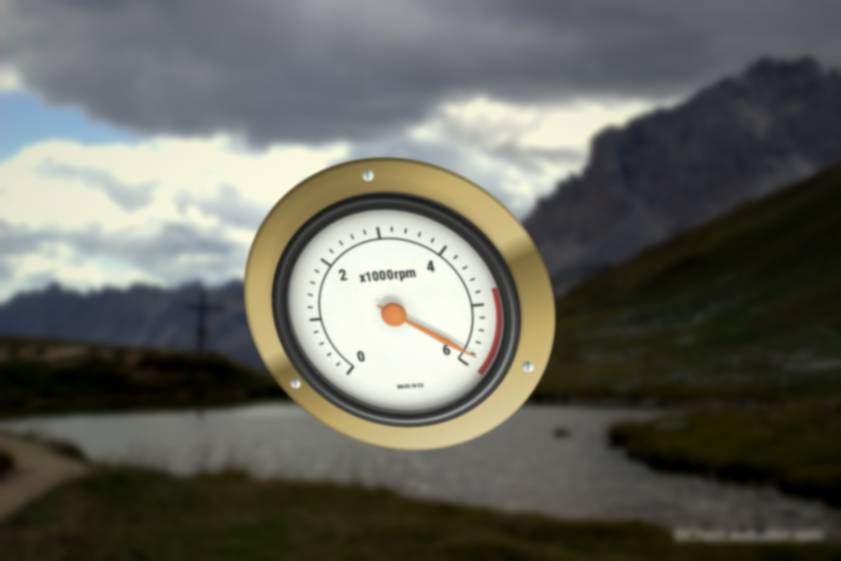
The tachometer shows 5800 rpm
